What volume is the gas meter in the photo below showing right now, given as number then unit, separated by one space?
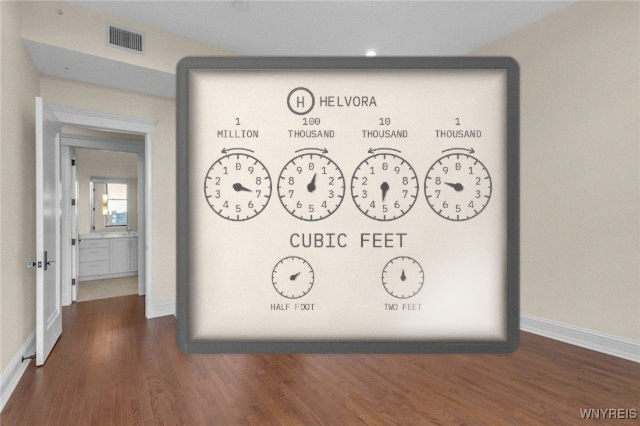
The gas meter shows 704800 ft³
